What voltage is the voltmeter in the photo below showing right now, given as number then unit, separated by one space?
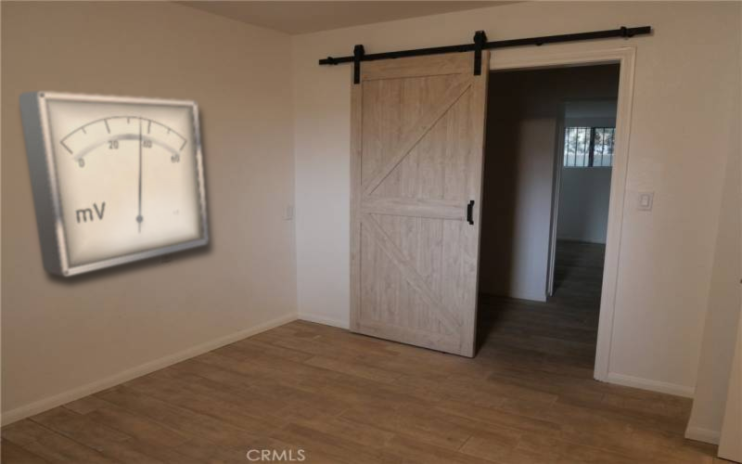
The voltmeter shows 35 mV
